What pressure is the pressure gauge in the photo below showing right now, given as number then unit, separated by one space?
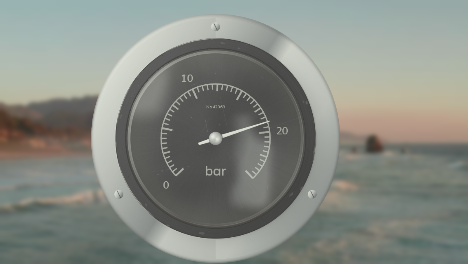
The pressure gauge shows 19 bar
